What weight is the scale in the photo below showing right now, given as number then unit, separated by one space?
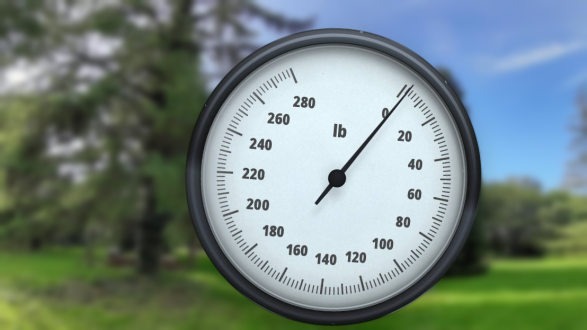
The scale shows 2 lb
